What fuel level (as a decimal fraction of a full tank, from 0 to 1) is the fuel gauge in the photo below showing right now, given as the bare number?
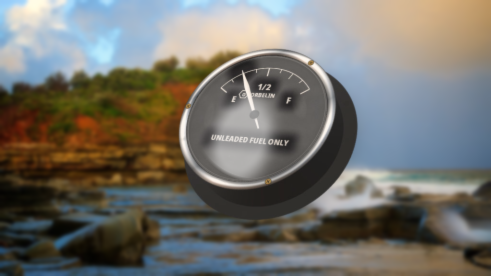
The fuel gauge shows 0.25
